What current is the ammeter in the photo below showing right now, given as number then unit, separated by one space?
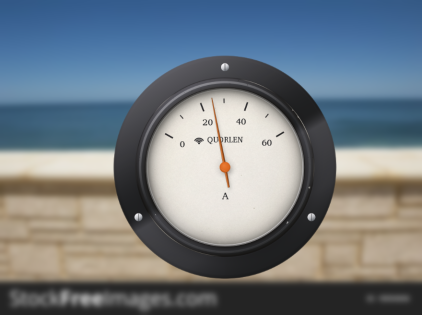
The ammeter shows 25 A
